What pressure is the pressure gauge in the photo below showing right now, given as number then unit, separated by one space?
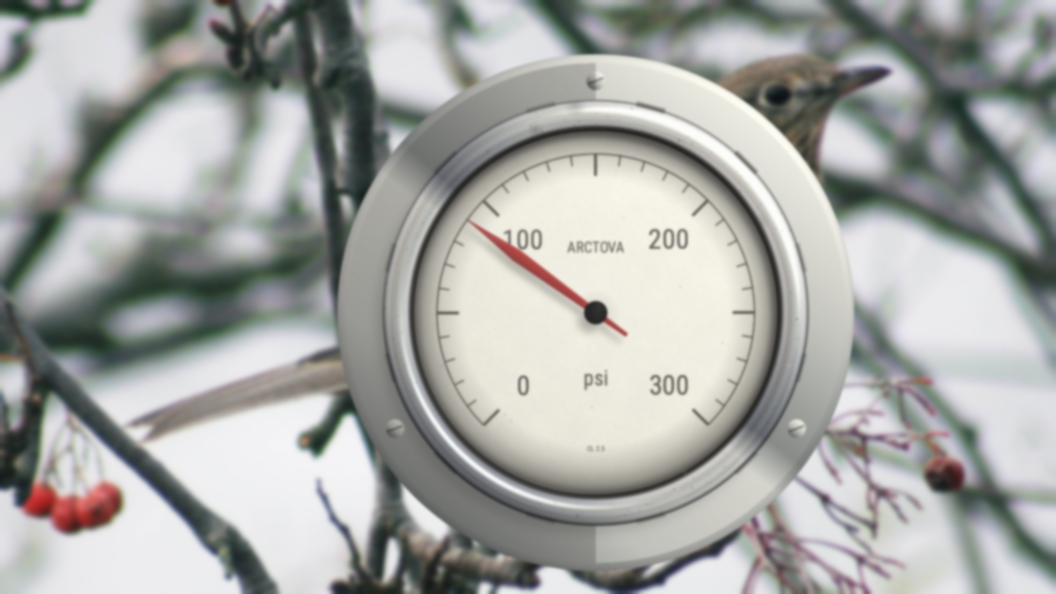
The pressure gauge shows 90 psi
